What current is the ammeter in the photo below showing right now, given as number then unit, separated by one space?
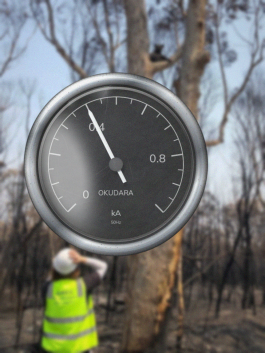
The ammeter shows 0.4 kA
